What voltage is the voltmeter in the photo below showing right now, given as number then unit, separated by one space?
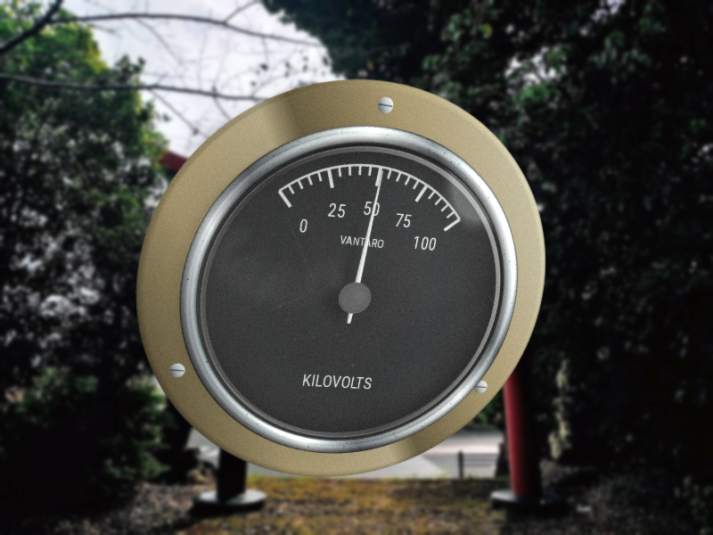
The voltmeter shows 50 kV
